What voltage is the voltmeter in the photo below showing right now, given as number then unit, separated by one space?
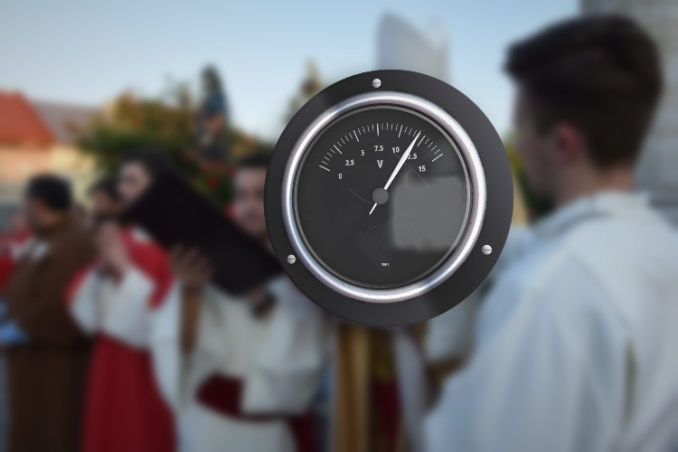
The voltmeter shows 12 V
